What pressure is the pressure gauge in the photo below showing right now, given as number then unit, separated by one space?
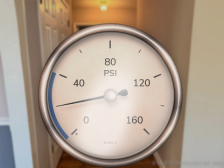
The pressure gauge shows 20 psi
